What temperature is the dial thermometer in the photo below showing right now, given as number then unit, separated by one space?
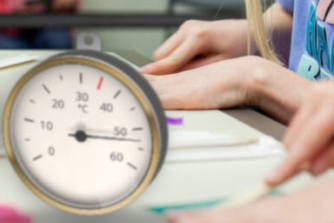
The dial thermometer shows 52.5 °C
